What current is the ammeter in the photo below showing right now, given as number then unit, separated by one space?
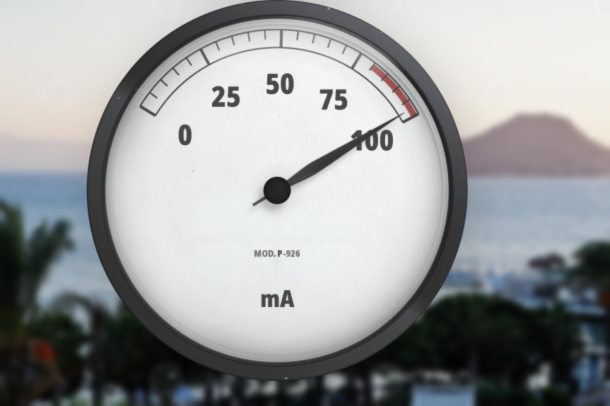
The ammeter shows 97.5 mA
